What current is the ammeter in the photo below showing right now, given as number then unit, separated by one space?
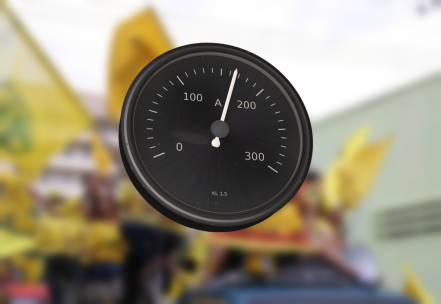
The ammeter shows 165 A
